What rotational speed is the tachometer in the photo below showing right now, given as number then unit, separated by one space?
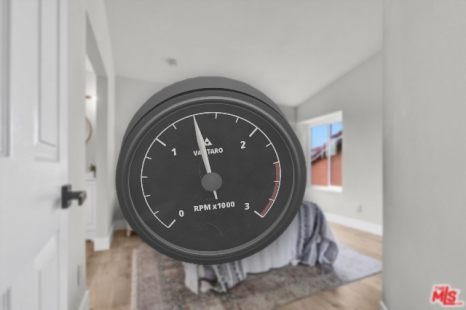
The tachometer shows 1400 rpm
